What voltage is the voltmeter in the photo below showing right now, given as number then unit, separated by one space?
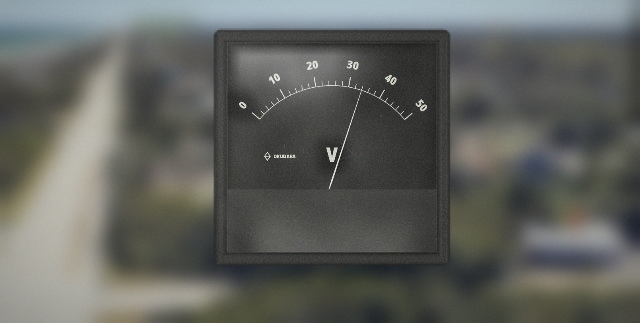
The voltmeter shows 34 V
